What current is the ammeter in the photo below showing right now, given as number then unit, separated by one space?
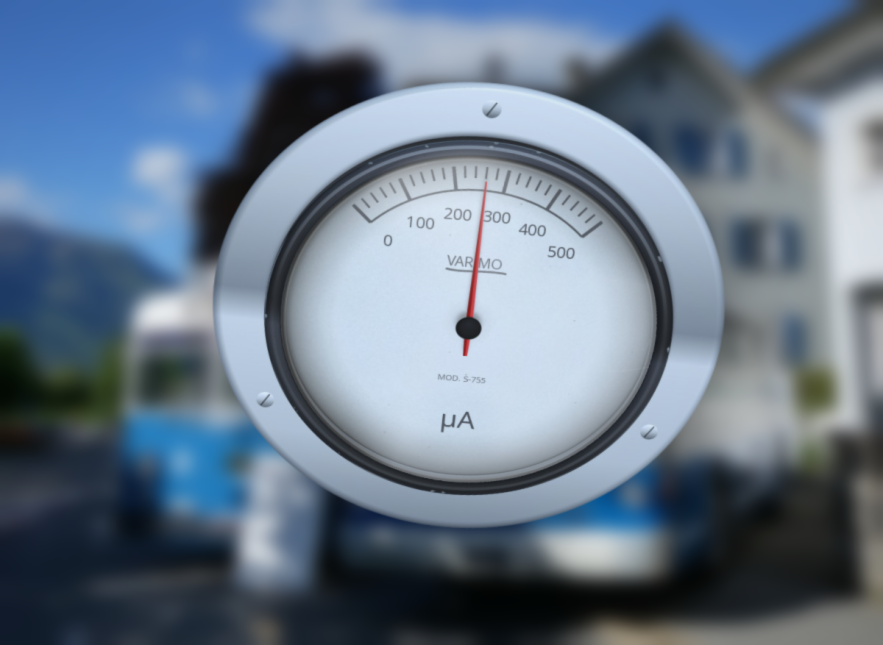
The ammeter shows 260 µA
